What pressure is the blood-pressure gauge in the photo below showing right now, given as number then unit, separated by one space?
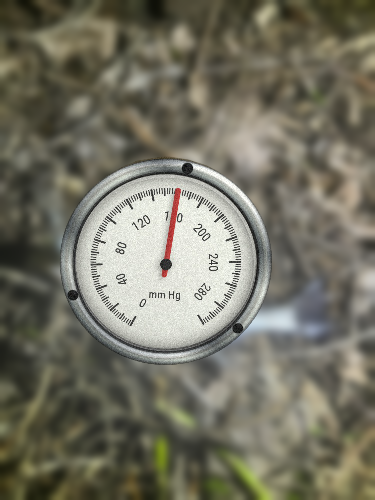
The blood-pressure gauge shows 160 mmHg
